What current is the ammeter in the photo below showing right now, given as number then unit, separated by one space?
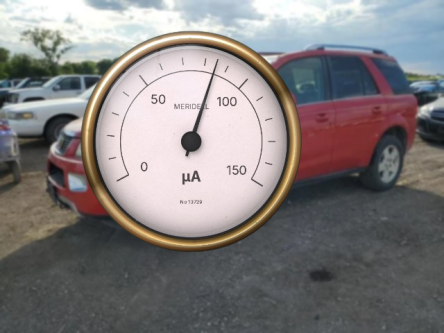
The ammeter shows 85 µA
